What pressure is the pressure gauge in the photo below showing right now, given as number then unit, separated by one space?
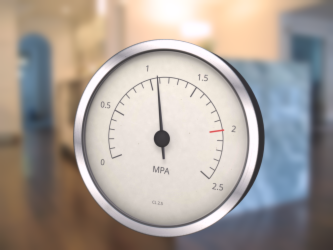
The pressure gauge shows 1.1 MPa
